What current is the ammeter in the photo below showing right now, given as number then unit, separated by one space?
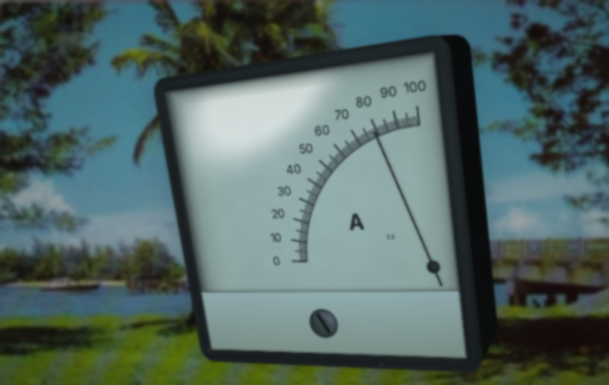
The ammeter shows 80 A
